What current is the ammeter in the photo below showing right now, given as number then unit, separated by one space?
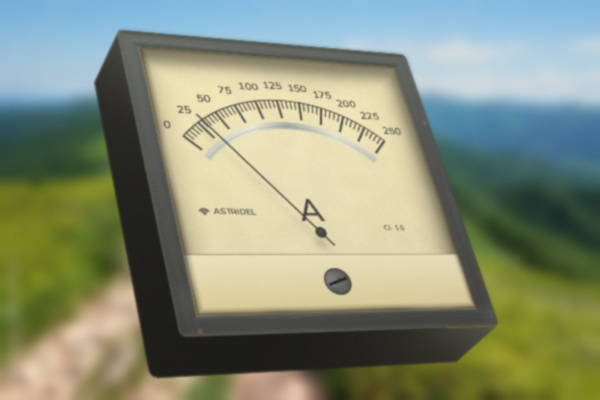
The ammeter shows 25 A
